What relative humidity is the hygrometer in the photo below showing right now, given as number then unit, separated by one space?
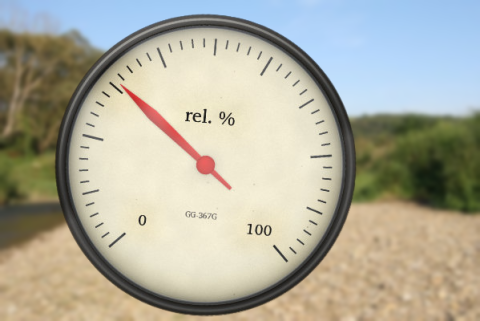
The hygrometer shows 31 %
